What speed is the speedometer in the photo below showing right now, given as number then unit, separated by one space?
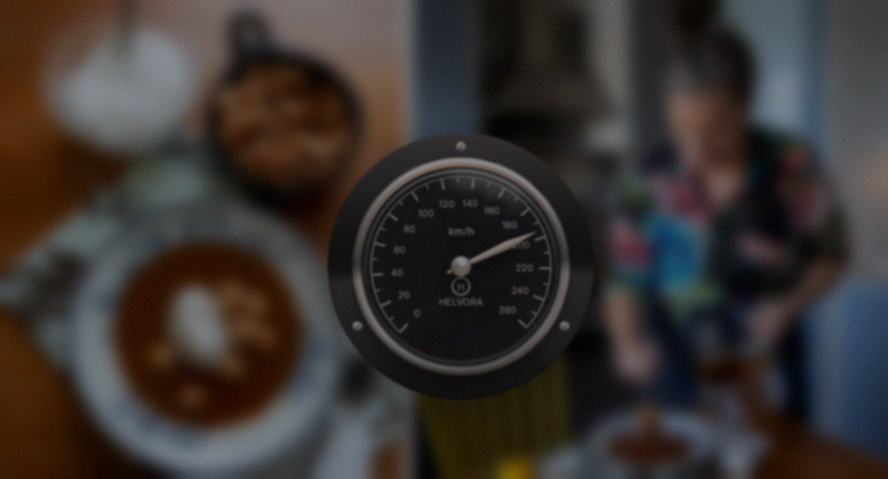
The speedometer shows 195 km/h
